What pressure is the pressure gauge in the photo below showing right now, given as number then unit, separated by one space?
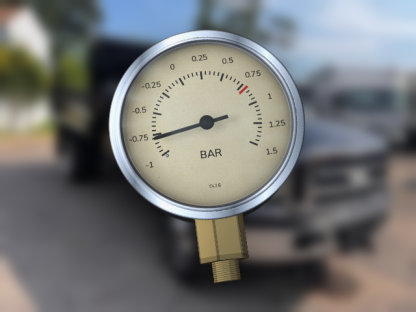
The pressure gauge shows -0.8 bar
